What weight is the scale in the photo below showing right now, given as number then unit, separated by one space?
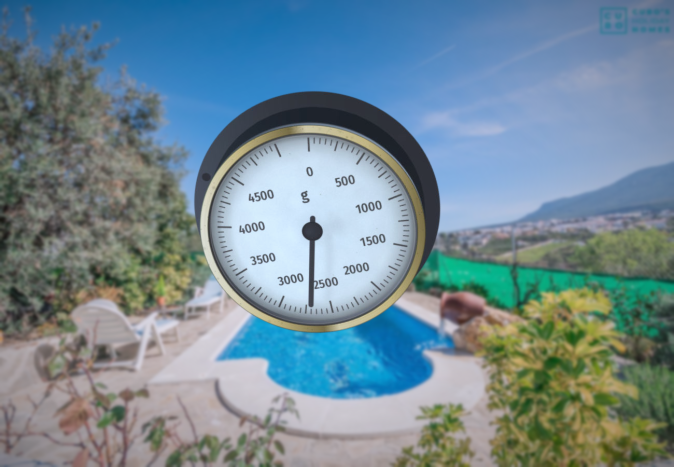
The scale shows 2700 g
